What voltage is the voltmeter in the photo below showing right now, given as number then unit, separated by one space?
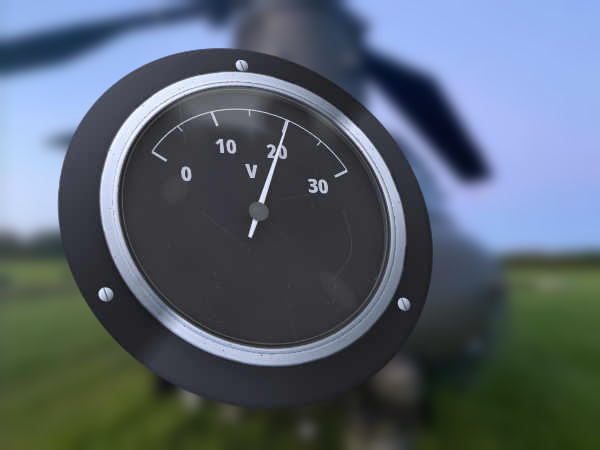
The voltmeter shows 20 V
